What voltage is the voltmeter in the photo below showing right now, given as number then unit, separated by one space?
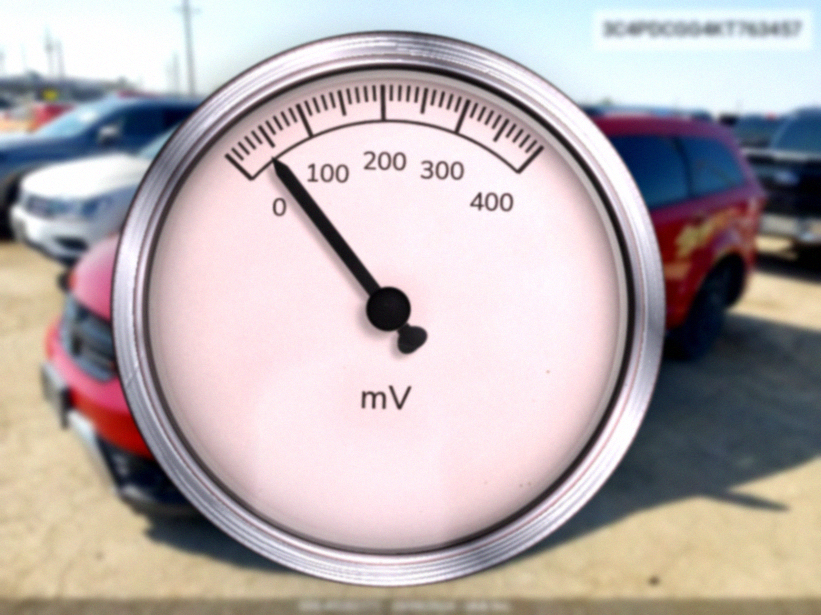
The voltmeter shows 40 mV
